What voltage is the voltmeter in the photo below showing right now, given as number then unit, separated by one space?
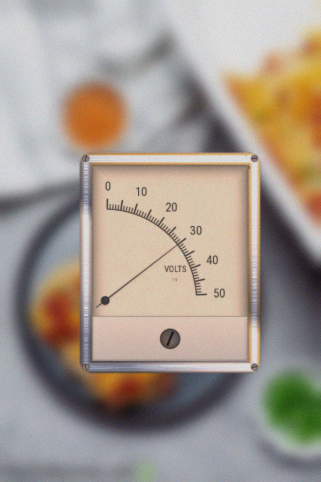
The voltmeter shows 30 V
